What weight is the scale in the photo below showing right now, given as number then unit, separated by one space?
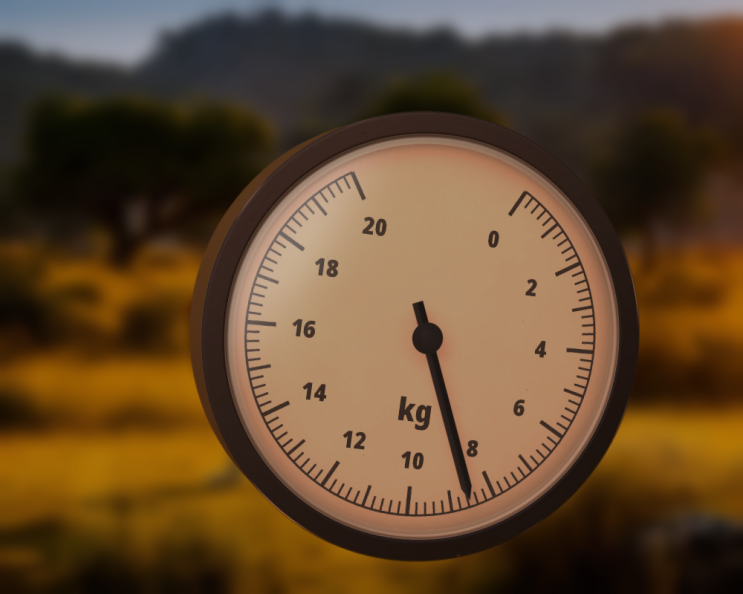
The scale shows 8.6 kg
